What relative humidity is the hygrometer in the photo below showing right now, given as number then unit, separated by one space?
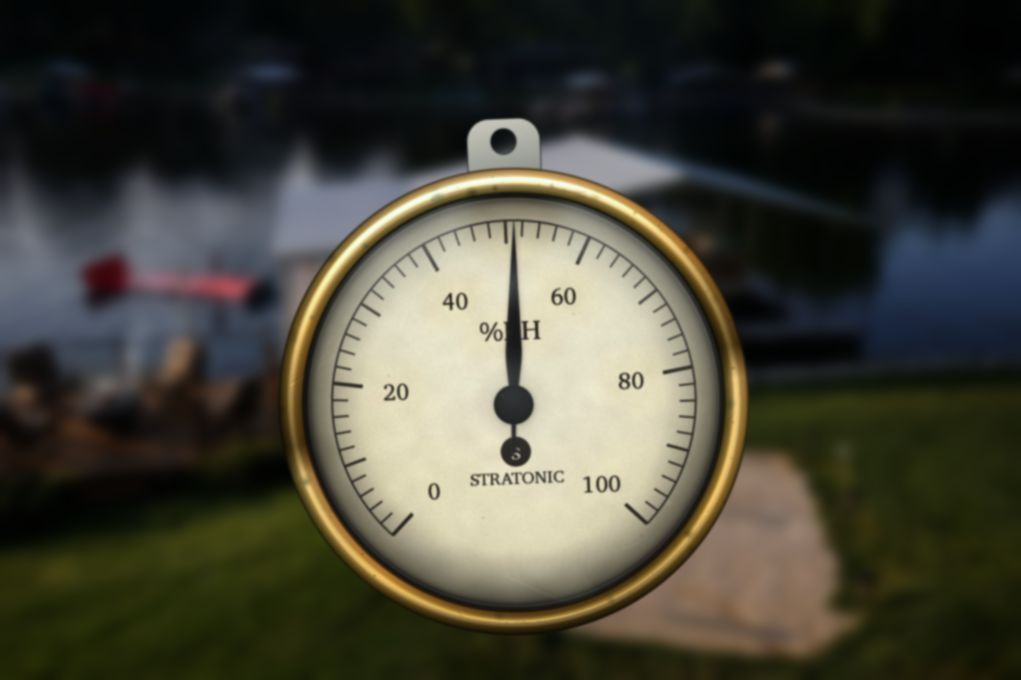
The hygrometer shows 51 %
